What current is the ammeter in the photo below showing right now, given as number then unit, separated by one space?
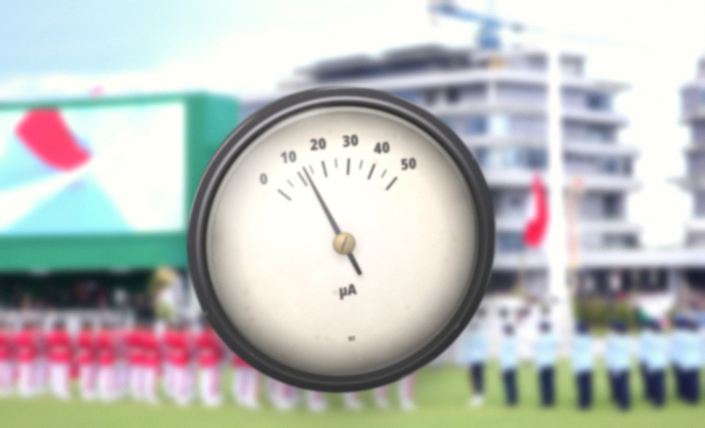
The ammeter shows 12.5 µA
